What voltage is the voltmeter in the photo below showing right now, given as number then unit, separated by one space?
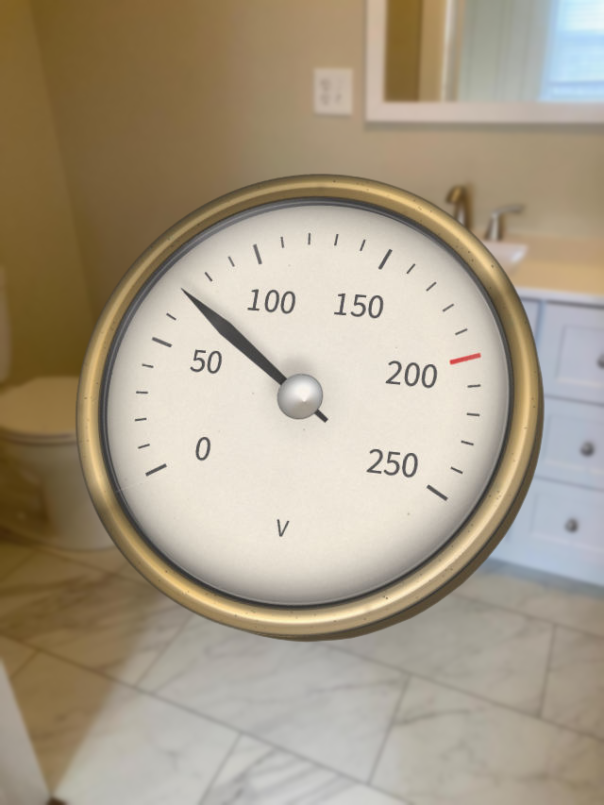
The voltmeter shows 70 V
